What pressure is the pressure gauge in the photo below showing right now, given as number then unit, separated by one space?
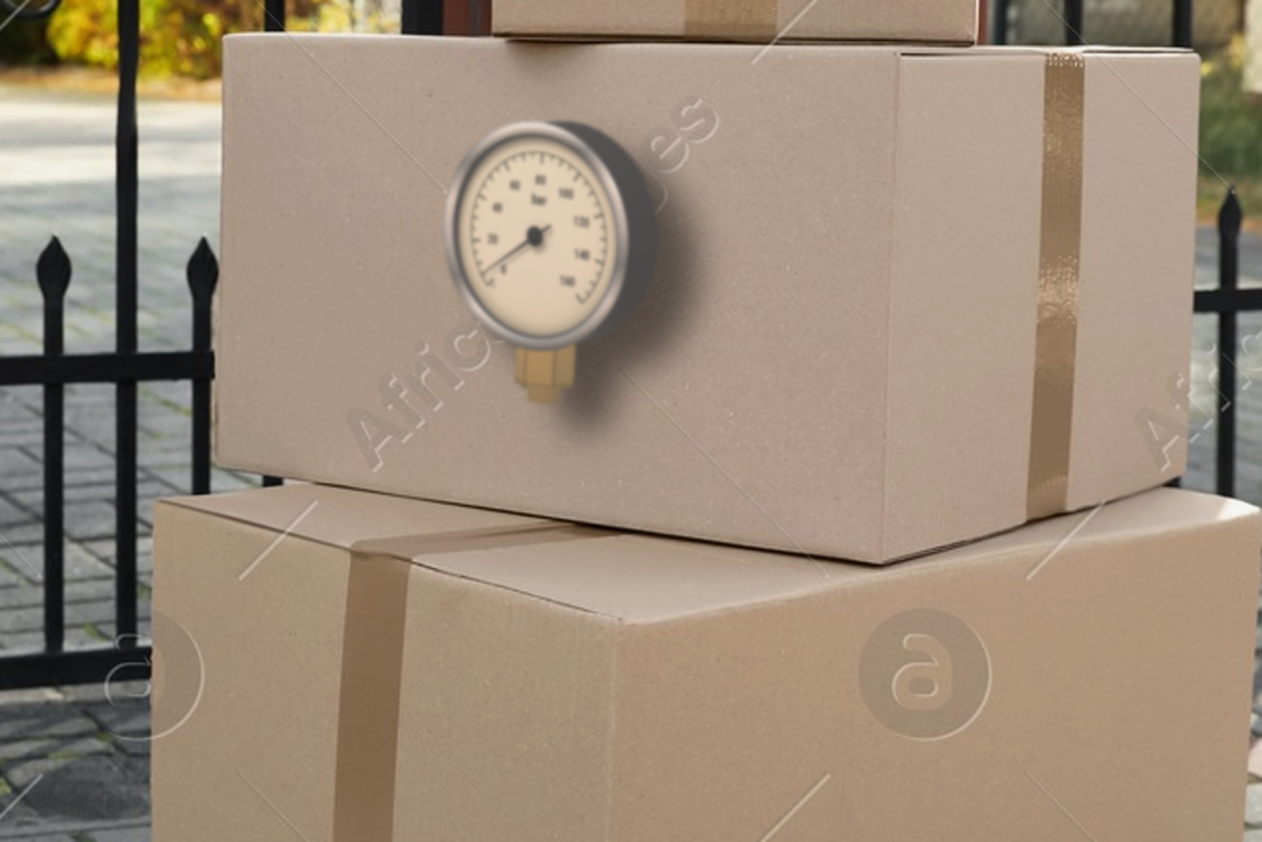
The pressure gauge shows 5 bar
